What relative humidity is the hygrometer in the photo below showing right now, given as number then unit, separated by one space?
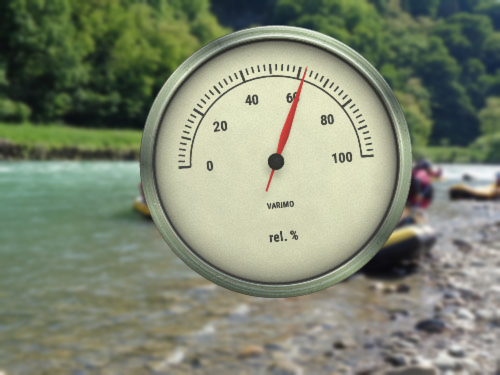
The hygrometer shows 62 %
